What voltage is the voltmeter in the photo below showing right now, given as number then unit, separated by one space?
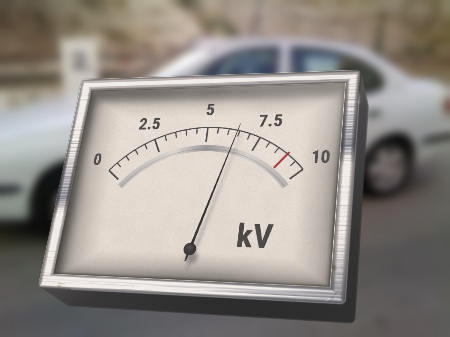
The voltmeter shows 6.5 kV
